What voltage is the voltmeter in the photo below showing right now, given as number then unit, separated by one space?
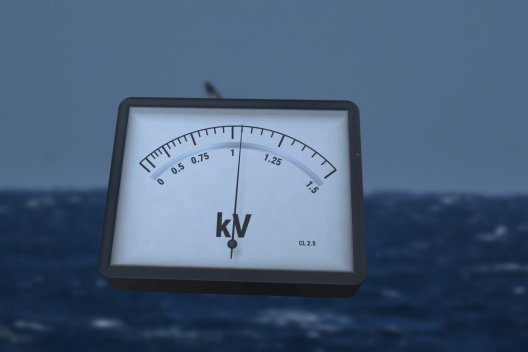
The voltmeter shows 1.05 kV
